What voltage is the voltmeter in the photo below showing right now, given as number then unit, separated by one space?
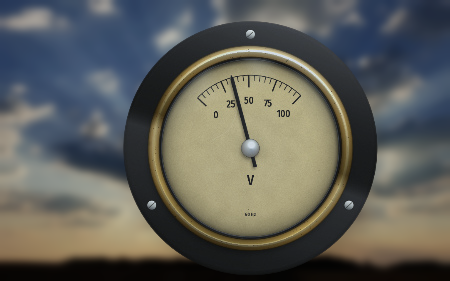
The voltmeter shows 35 V
